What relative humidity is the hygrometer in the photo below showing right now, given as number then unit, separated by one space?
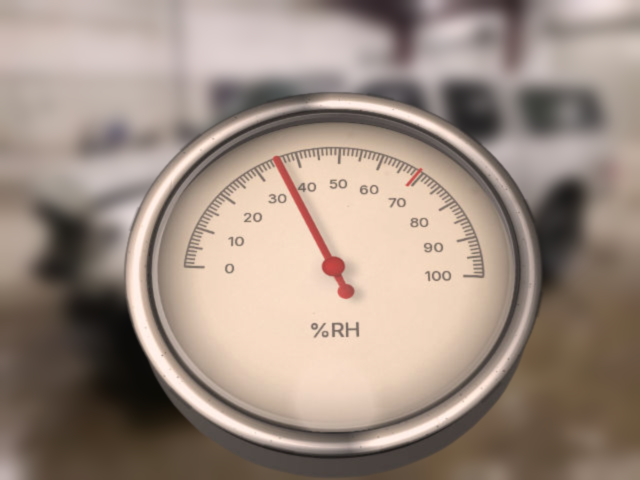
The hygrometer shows 35 %
